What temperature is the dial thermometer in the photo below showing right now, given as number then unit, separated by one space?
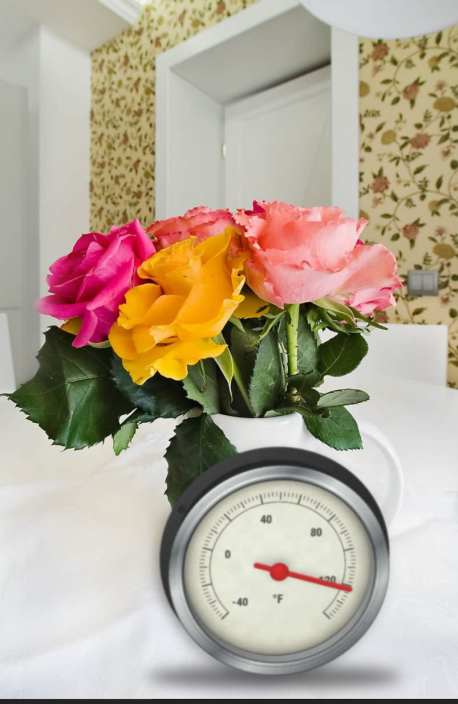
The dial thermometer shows 120 °F
